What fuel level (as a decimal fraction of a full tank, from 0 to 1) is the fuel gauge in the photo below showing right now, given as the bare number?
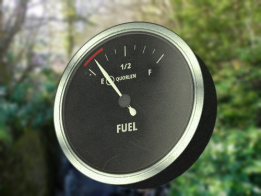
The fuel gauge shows 0.125
